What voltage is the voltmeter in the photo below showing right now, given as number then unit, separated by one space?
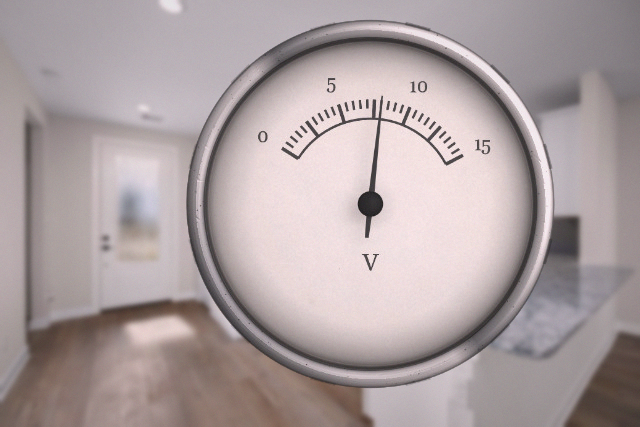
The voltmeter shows 8 V
